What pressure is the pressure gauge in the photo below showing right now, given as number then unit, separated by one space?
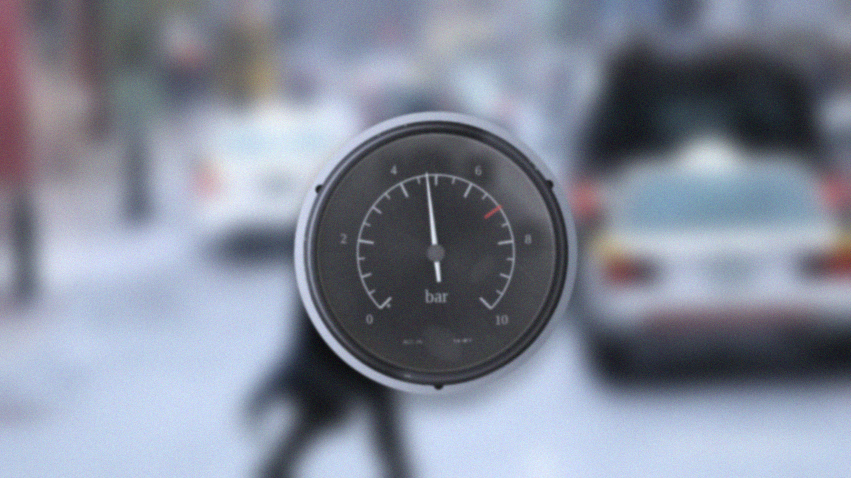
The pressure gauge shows 4.75 bar
